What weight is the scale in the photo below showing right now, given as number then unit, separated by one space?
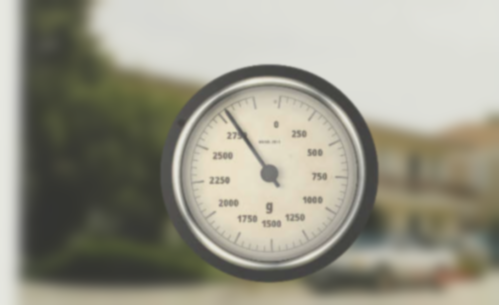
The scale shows 2800 g
